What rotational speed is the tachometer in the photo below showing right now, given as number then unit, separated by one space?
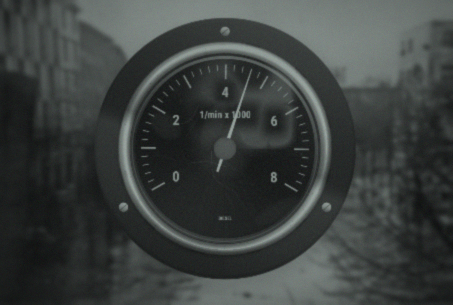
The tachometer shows 4600 rpm
